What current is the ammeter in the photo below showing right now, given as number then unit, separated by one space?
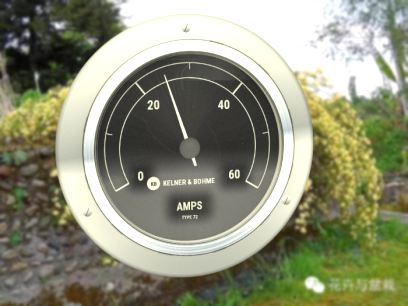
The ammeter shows 25 A
